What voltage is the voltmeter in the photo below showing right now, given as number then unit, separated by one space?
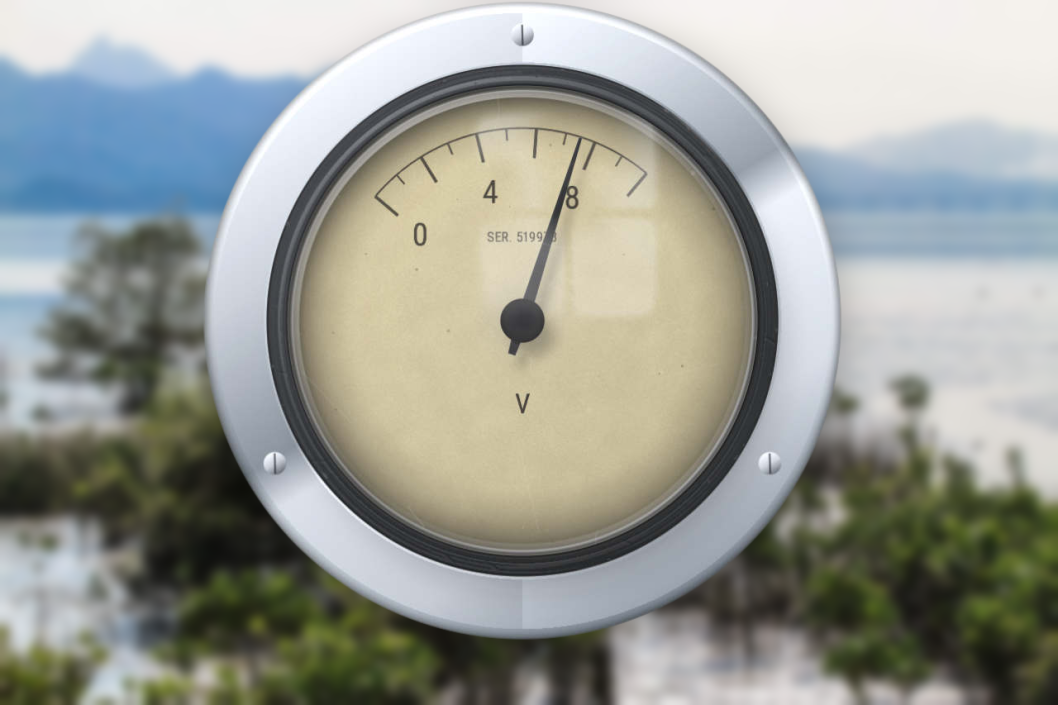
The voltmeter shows 7.5 V
